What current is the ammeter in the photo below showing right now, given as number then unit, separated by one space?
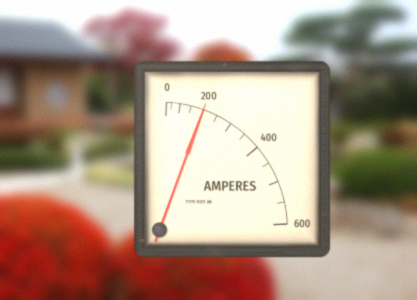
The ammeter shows 200 A
